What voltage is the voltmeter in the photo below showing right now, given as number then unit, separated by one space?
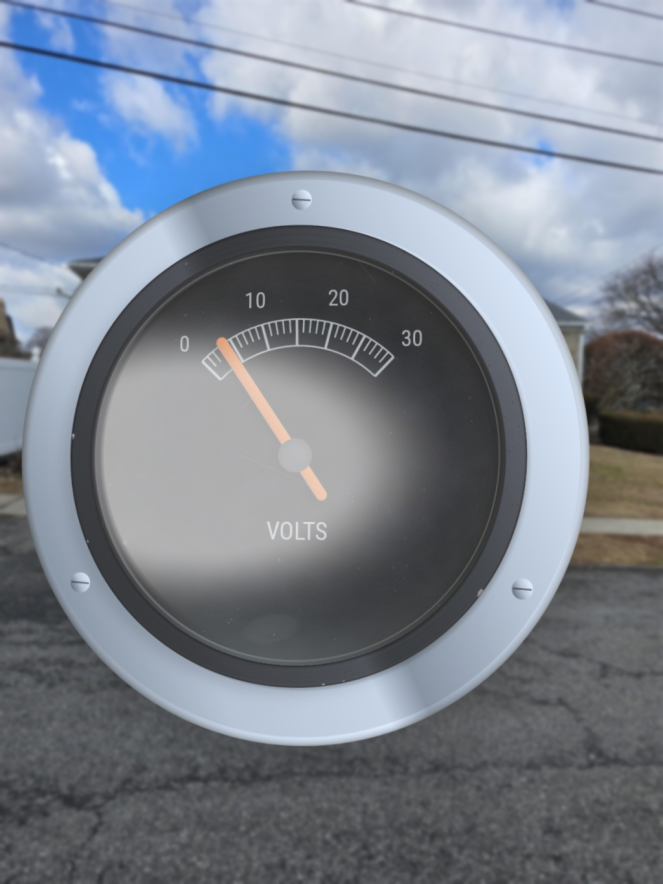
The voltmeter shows 4 V
